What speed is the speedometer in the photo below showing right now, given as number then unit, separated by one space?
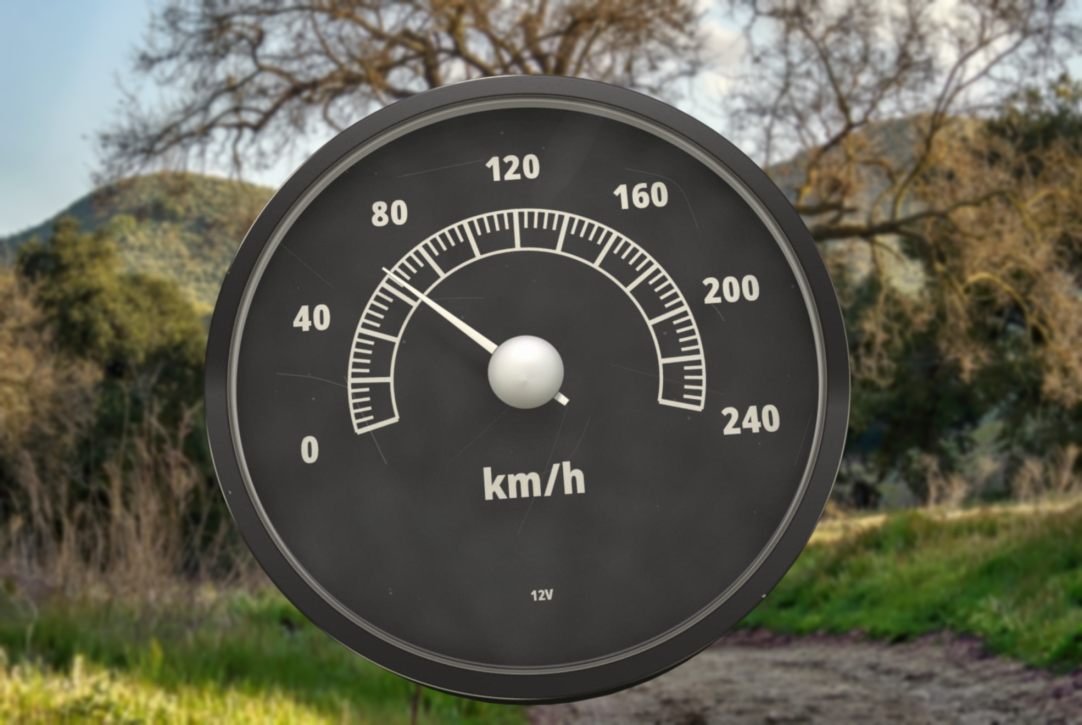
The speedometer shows 64 km/h
